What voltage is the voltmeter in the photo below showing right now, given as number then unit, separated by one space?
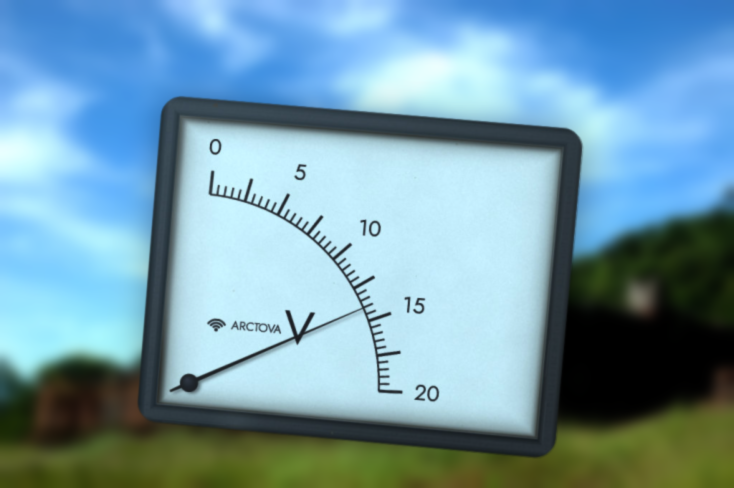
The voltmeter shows 14 V
